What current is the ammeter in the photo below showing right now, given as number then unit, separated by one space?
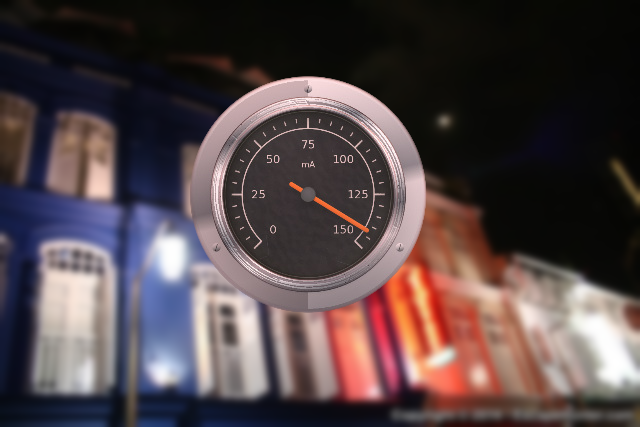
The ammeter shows 142.5 mA
